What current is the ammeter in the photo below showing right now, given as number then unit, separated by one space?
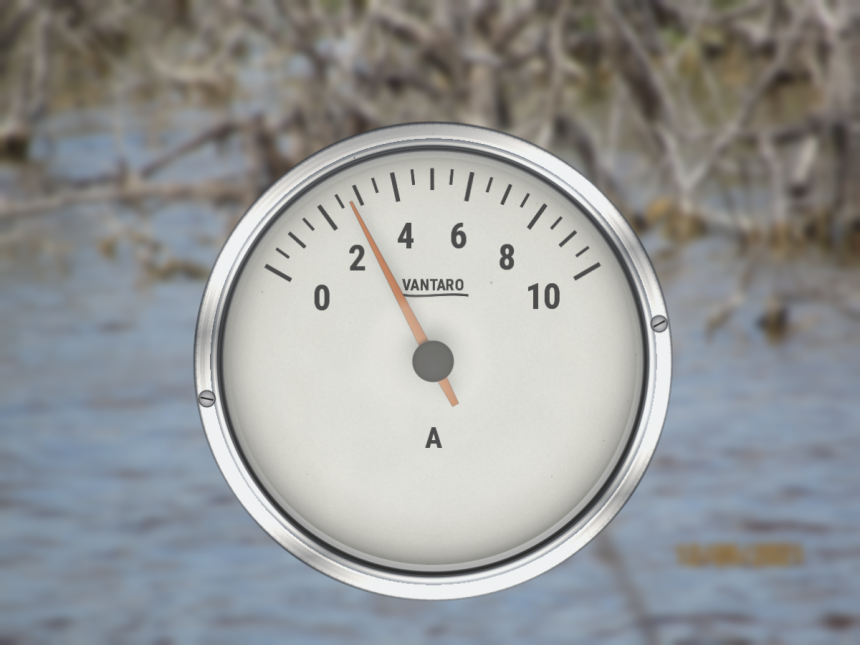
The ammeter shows 2.75 A
